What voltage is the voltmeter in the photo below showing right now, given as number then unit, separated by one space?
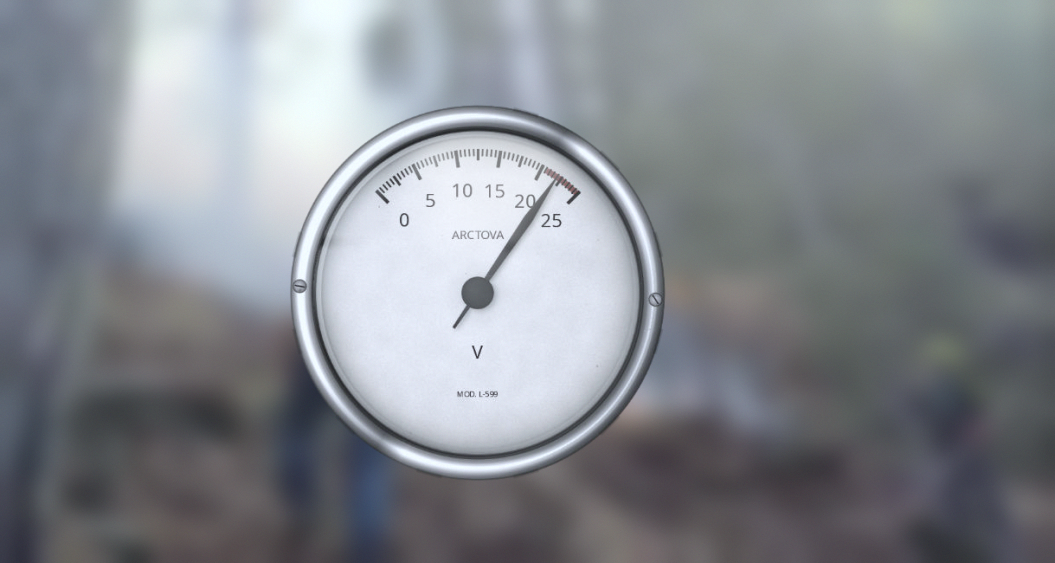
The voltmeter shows 22 V
